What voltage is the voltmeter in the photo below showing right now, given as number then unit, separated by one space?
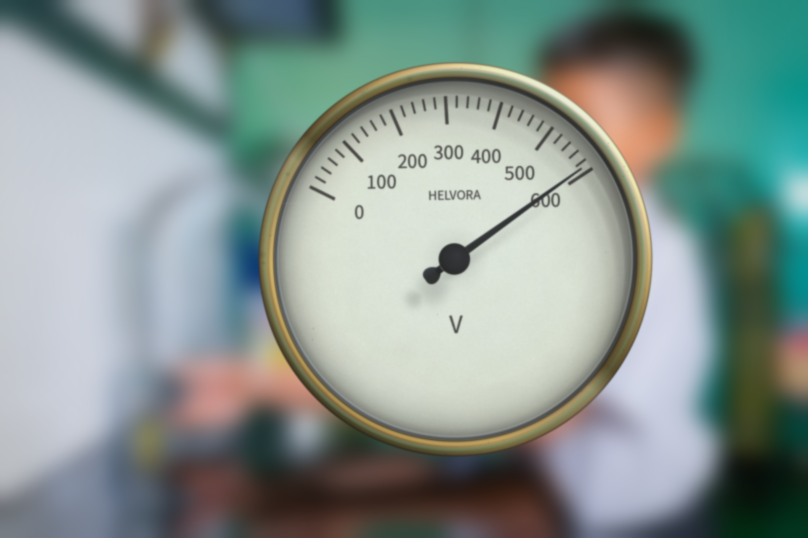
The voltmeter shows 590 V
